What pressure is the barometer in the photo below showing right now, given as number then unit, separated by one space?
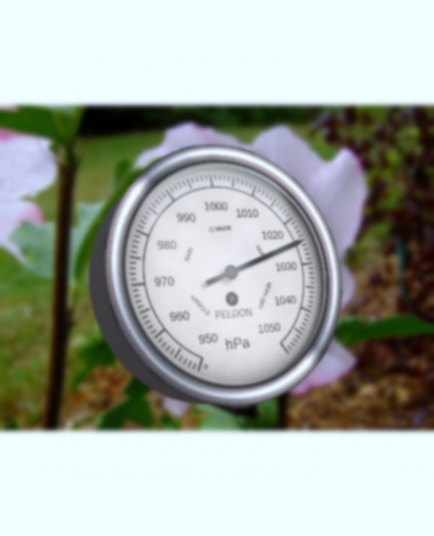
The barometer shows 1025 hPa
